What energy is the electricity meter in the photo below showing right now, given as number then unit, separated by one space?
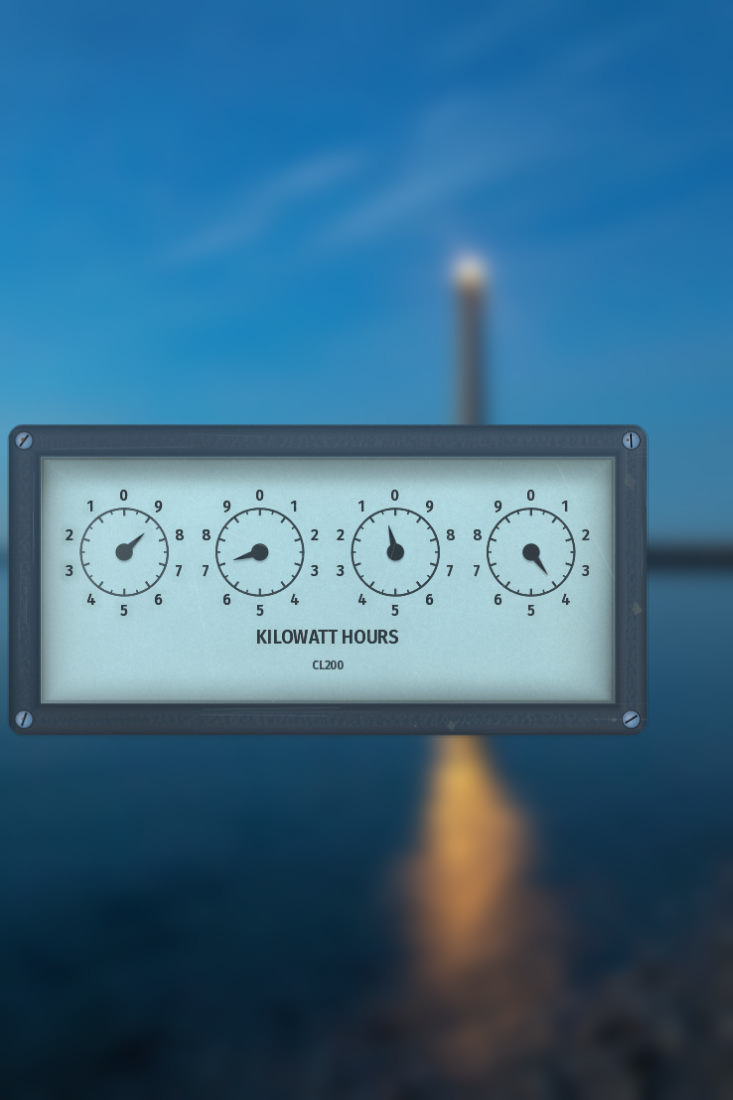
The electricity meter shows 8704 kWh
